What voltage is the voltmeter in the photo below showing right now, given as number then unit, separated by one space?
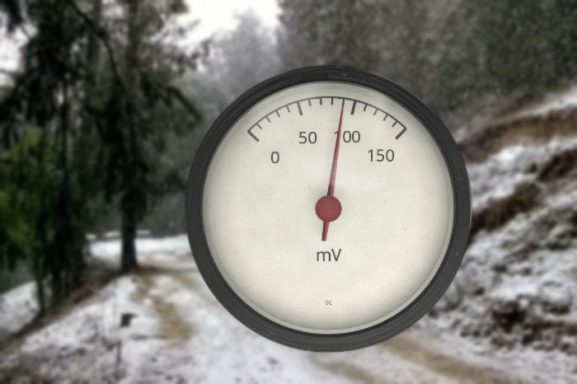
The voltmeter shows 90 mV
